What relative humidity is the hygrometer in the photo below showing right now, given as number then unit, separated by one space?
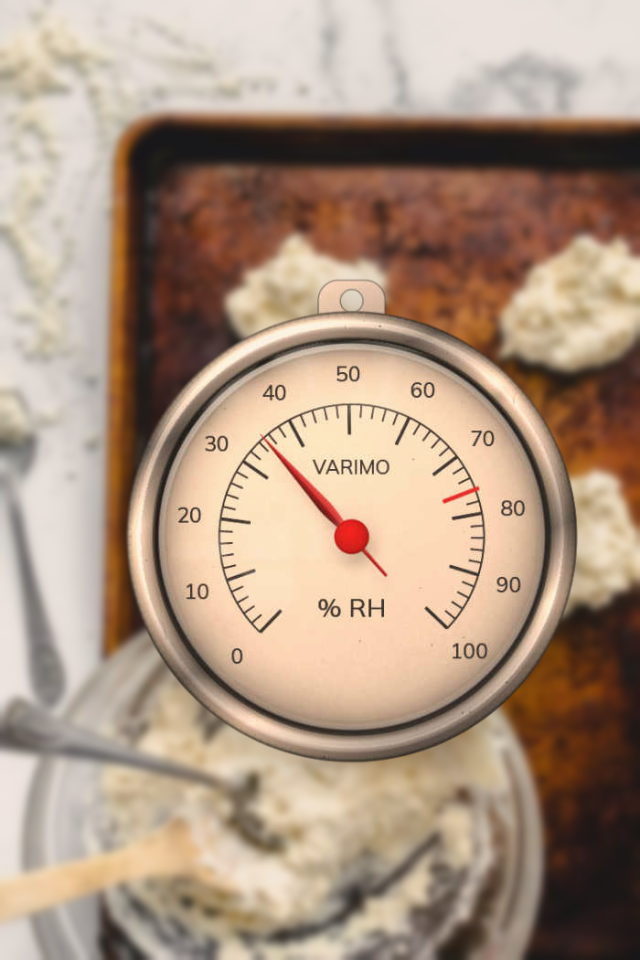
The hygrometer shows 35 %
